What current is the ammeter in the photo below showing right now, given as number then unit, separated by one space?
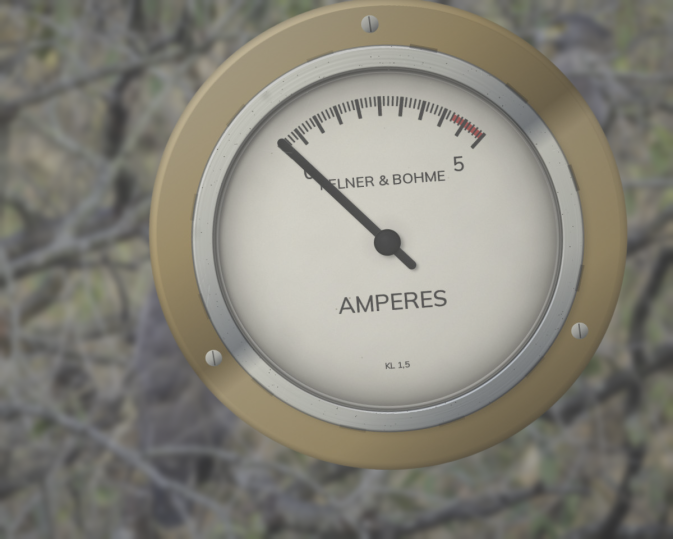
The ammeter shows 0.1 A
